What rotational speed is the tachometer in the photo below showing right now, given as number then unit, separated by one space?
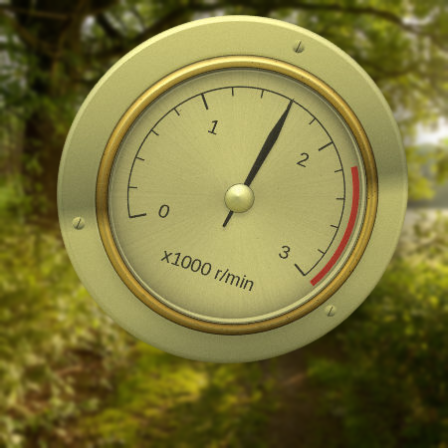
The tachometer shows 1600 rpm
